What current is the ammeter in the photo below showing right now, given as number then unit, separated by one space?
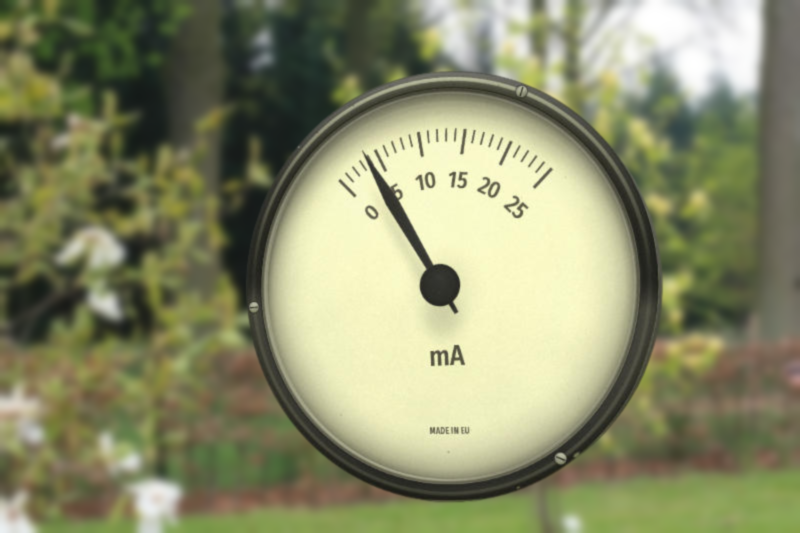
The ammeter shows 4 mA
